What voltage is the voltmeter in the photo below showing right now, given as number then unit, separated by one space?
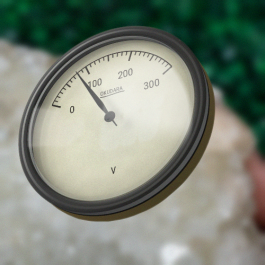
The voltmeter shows 80 V
